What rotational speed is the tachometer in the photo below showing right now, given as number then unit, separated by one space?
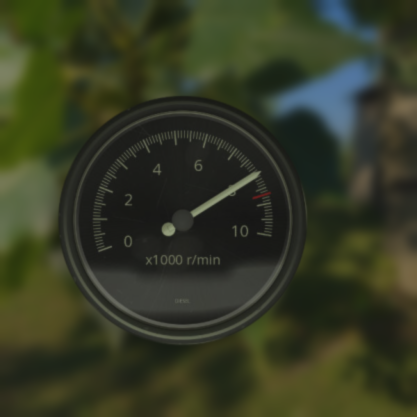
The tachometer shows 8000 rpm
